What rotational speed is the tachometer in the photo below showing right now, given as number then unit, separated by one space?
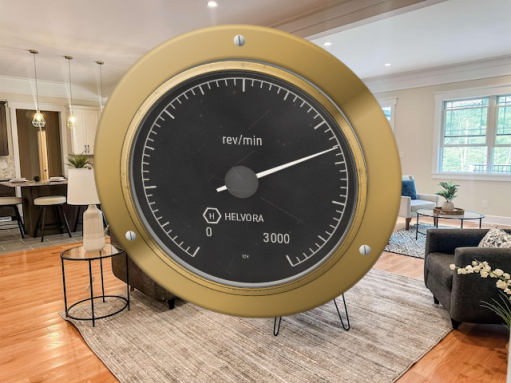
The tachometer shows 2150 rpm
